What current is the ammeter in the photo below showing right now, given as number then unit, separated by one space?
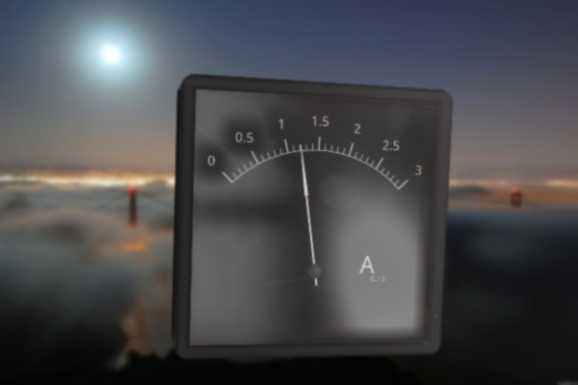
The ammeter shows 1.2 A
